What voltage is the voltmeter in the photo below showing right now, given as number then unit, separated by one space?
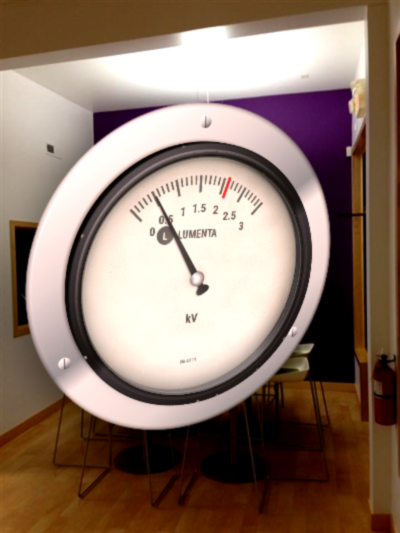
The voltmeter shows 0.5 kV
